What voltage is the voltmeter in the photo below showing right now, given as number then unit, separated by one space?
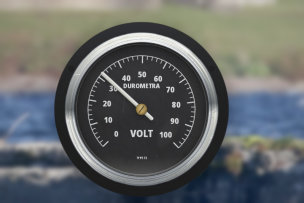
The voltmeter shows 32 V
